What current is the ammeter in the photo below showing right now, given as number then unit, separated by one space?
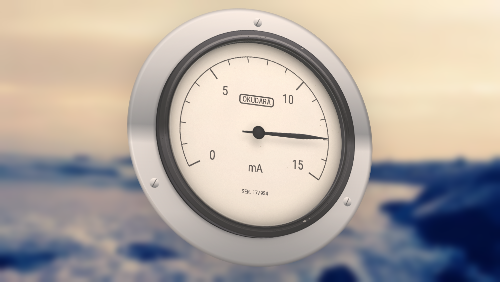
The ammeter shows 13 mA
